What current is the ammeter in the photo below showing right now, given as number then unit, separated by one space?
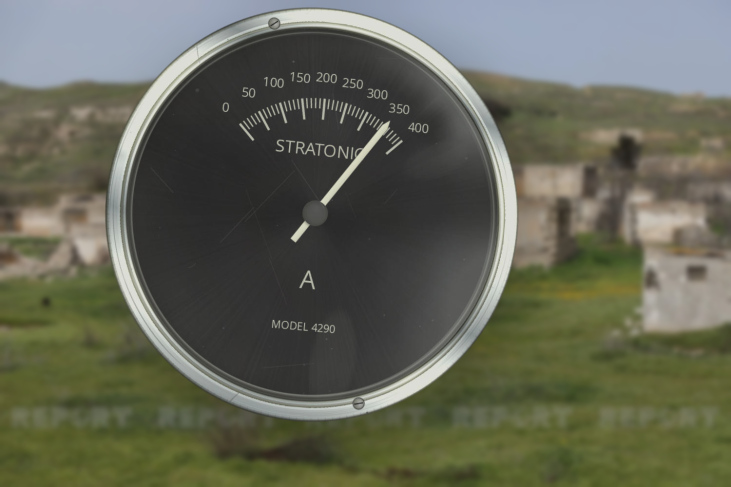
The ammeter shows 350 A
